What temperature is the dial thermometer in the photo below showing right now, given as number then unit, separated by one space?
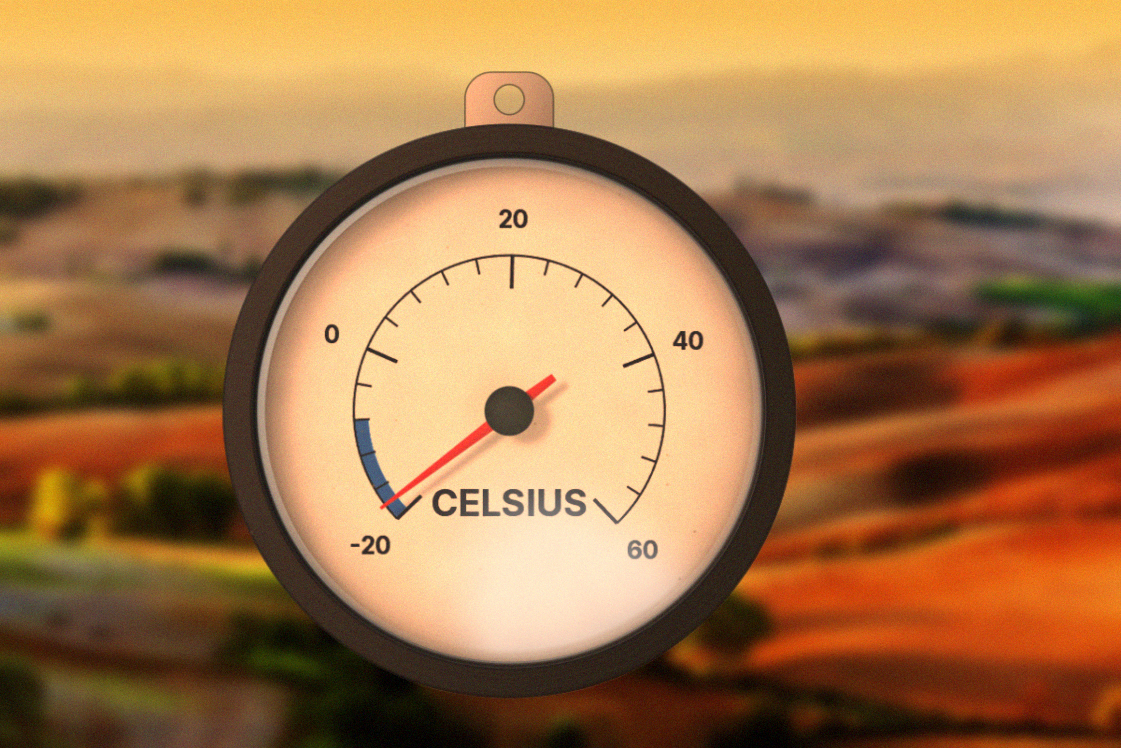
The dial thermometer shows -18 °C
